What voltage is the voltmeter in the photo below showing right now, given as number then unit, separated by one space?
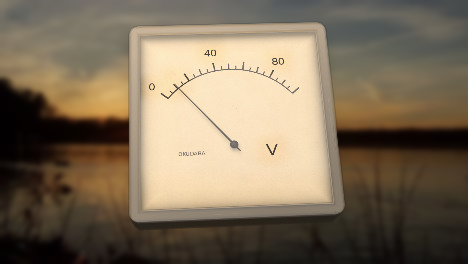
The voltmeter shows 10 V
